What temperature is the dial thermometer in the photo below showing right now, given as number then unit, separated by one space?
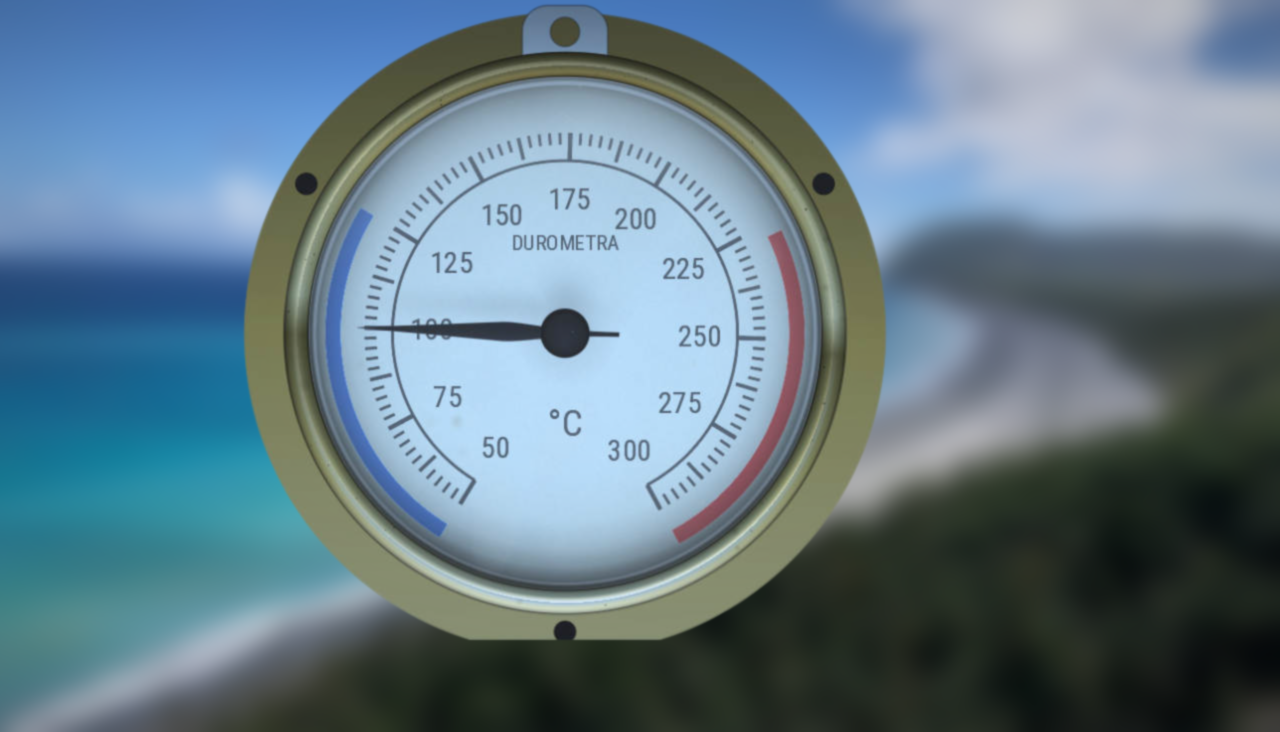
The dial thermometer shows 100 °C
